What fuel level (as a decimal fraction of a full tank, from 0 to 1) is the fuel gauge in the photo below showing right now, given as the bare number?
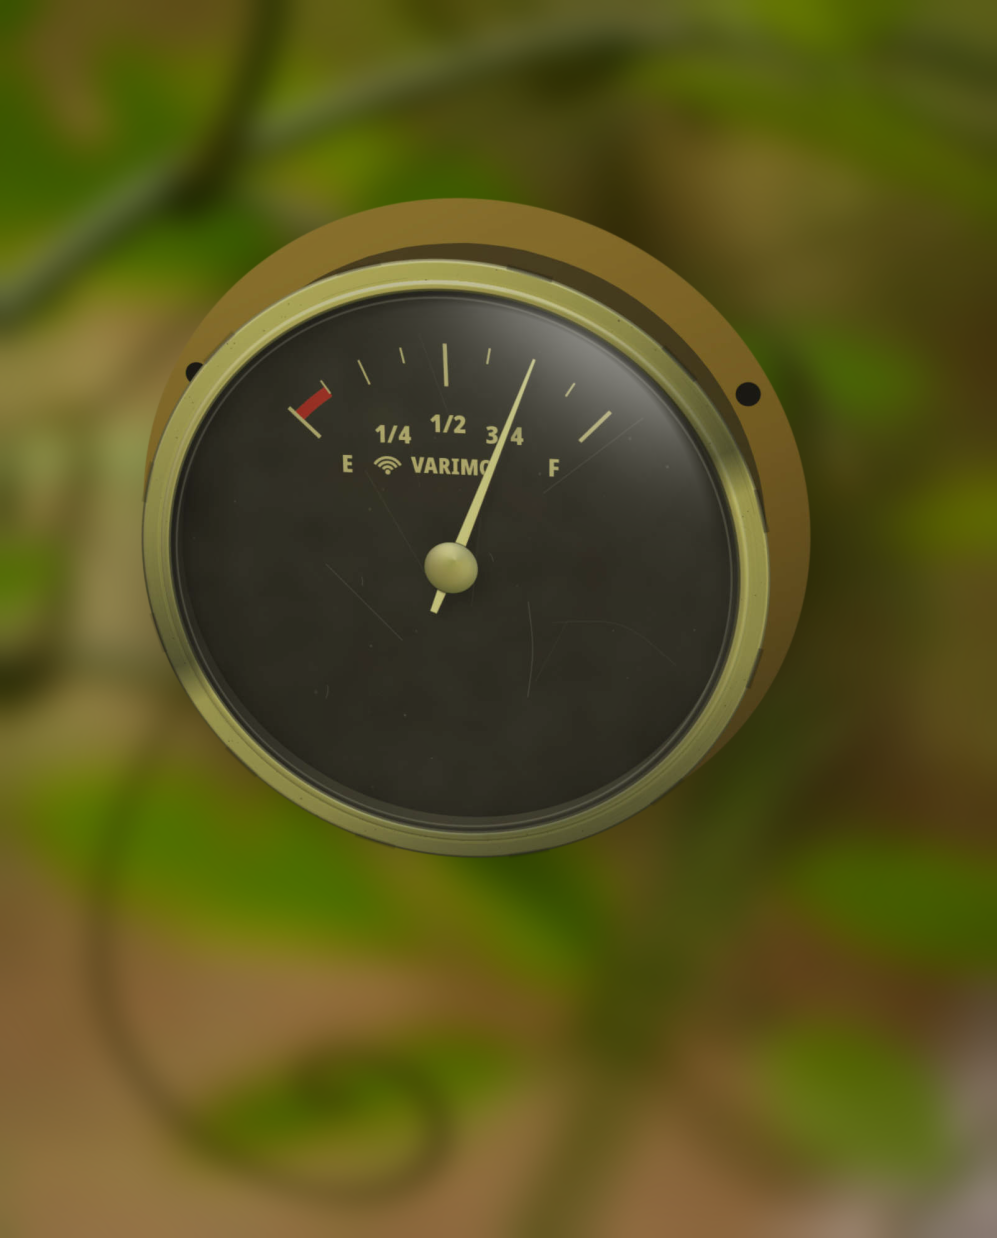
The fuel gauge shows 0.75
